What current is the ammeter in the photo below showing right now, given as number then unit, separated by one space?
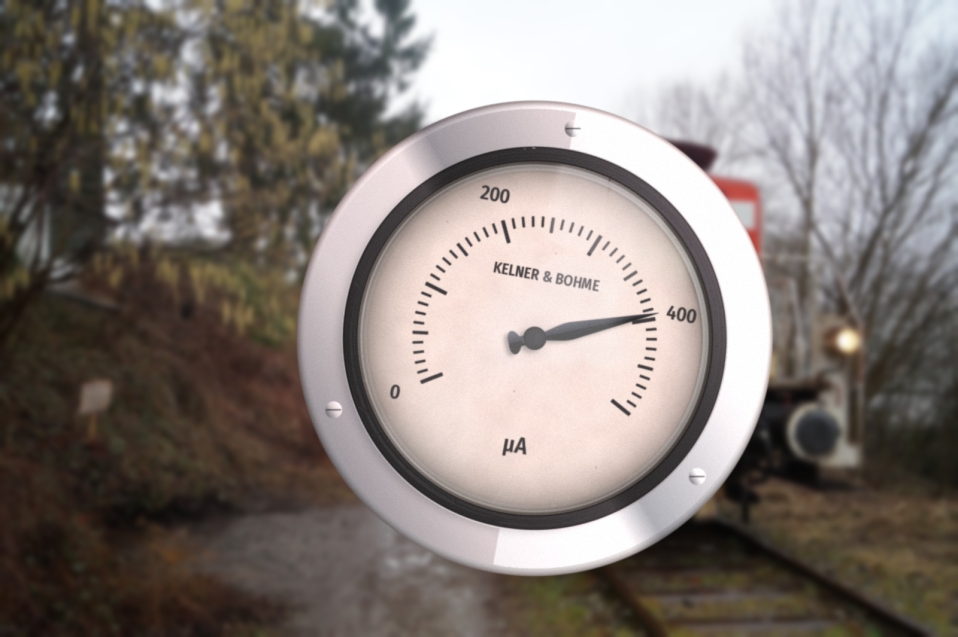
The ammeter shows 395 µA
